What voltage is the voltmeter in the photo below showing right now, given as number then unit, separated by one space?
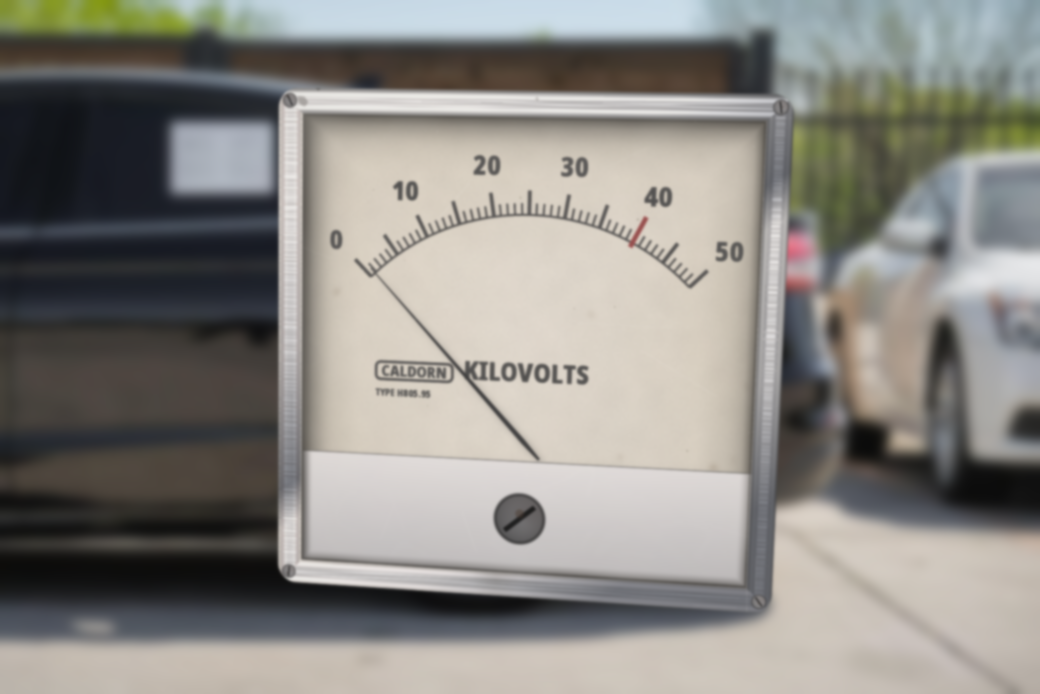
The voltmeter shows 1 kV
